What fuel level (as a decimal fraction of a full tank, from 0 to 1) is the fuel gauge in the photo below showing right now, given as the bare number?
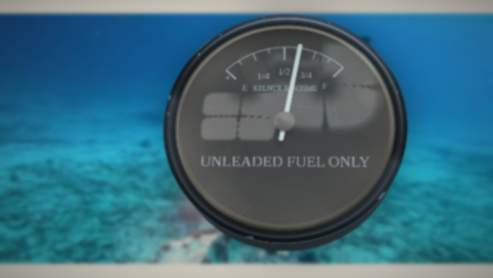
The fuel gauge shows 0.625
